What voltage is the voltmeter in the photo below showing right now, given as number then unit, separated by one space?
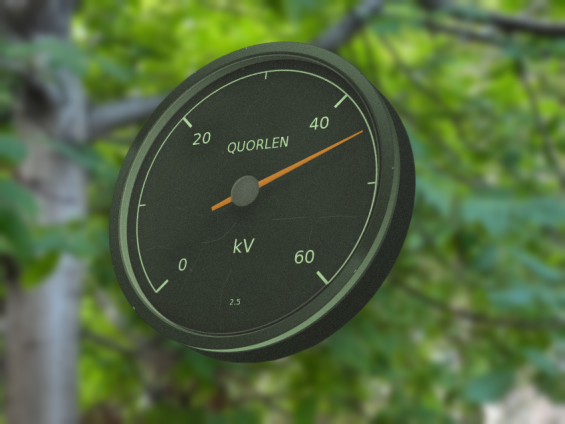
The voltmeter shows 45 kV
